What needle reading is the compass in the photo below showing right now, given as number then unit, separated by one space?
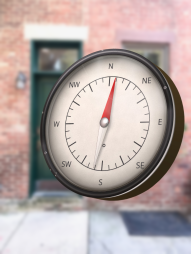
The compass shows 10 °
